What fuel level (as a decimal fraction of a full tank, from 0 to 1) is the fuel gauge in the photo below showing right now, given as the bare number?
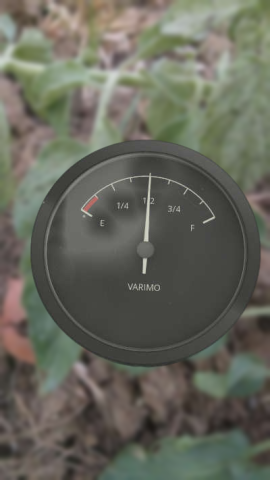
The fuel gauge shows 0.5
